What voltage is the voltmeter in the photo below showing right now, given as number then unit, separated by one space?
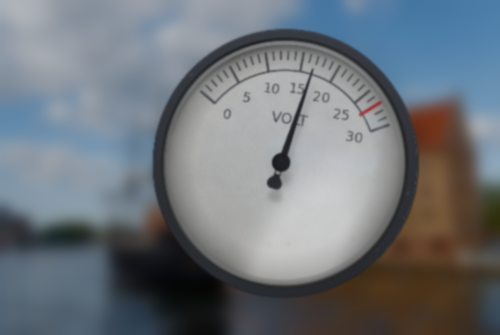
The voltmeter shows 17 V
